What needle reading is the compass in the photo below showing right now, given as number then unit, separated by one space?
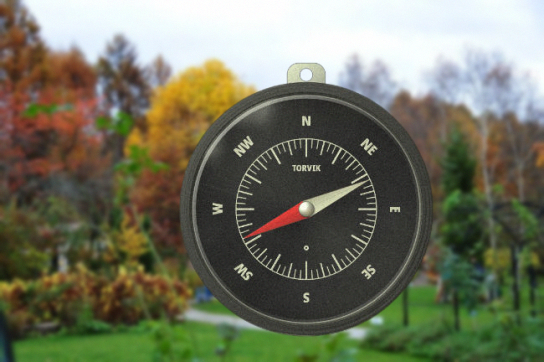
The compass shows 245 °
